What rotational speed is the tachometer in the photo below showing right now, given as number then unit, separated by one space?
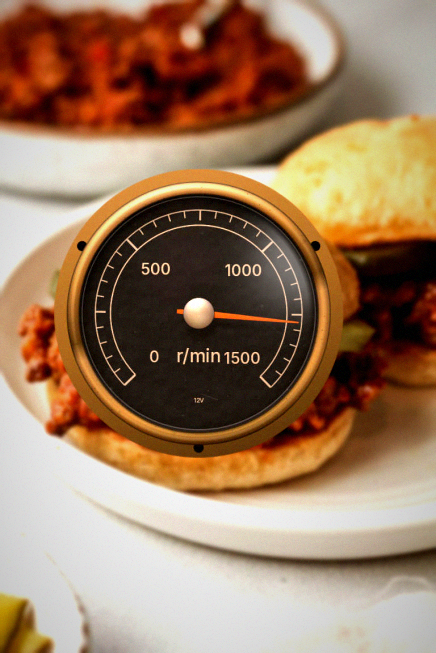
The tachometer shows 1275 rpm
